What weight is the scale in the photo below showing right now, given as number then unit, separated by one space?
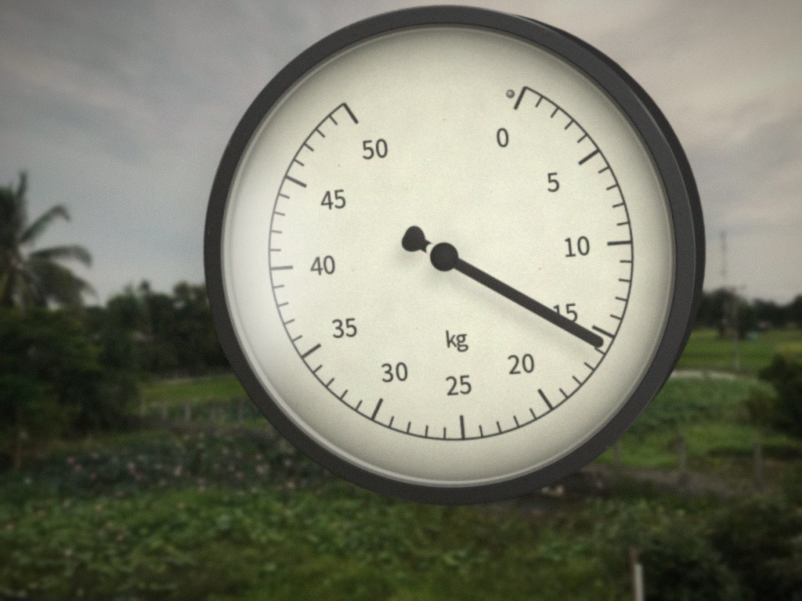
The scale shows 15.5 kg
